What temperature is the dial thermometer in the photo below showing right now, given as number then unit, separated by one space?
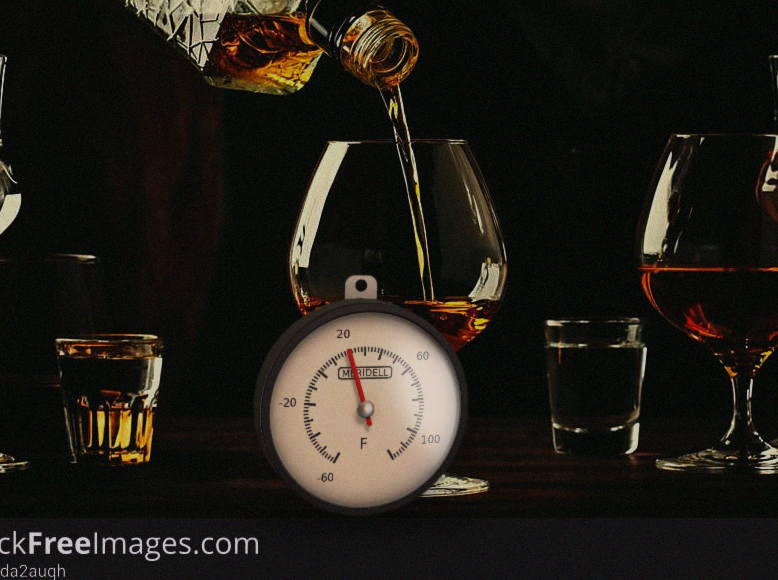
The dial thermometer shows 20 °F
